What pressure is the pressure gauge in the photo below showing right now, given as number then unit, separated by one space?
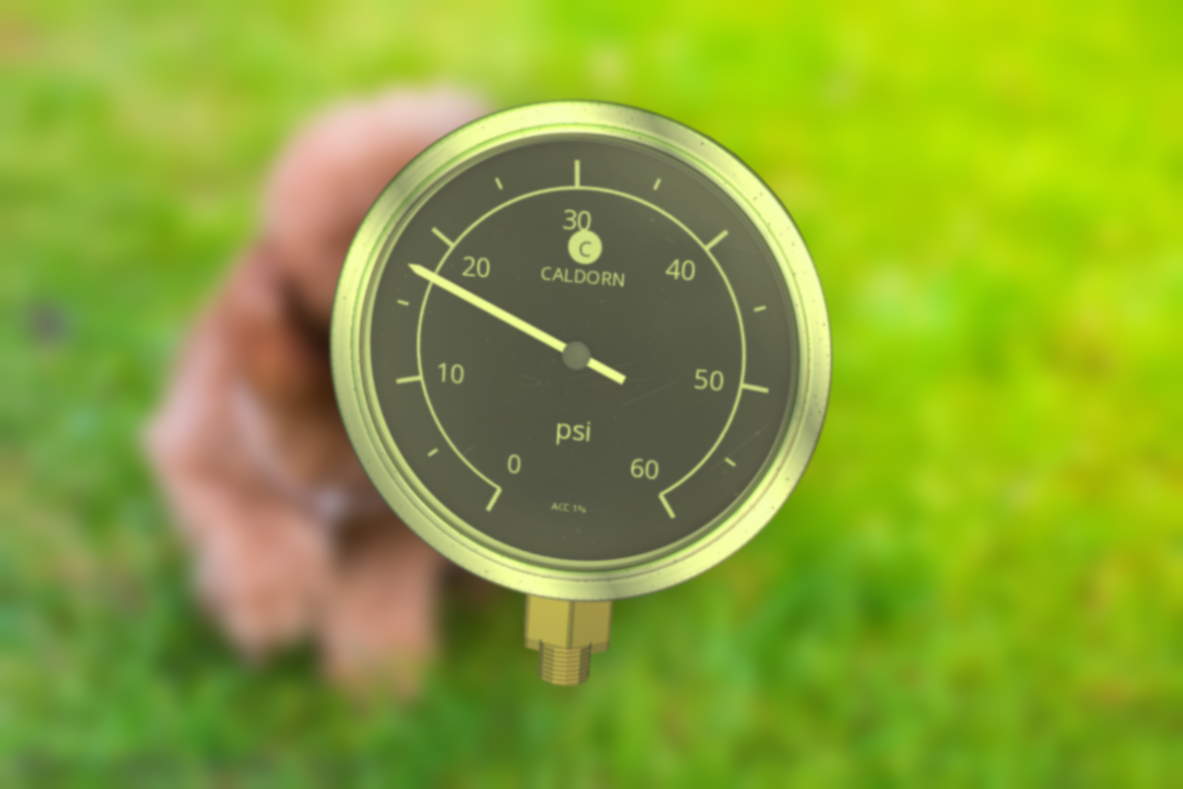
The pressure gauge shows 17.5 psi
